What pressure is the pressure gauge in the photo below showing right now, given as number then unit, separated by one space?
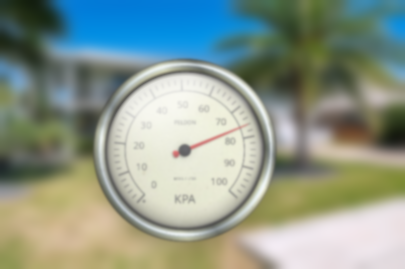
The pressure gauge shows 76 kPa
